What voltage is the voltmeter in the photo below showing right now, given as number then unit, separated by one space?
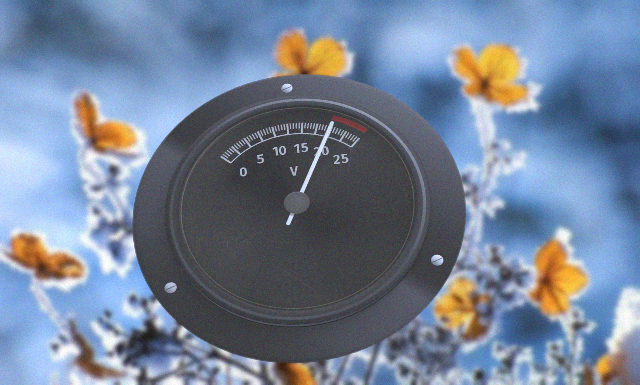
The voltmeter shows 20 V
